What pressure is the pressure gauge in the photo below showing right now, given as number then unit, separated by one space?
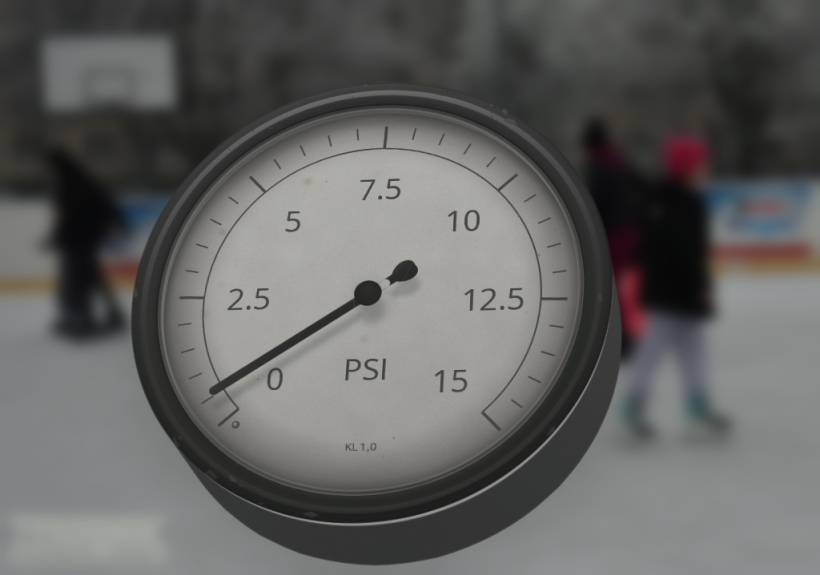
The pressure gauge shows 0.5 psi
